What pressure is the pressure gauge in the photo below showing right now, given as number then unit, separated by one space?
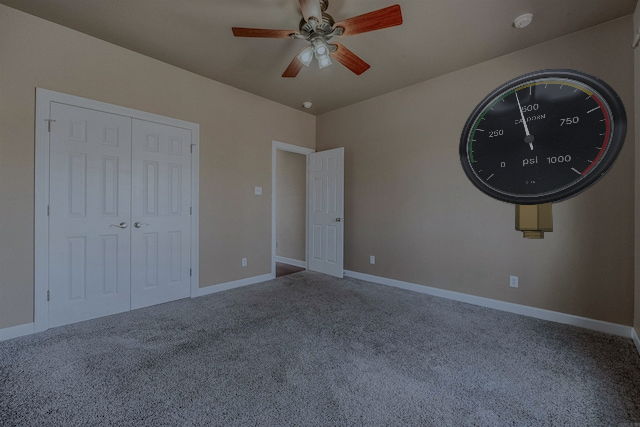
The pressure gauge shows 450 psi
